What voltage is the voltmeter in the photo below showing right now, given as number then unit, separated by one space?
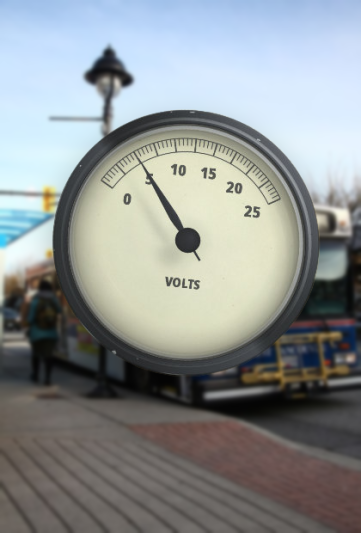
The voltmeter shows 5 V
